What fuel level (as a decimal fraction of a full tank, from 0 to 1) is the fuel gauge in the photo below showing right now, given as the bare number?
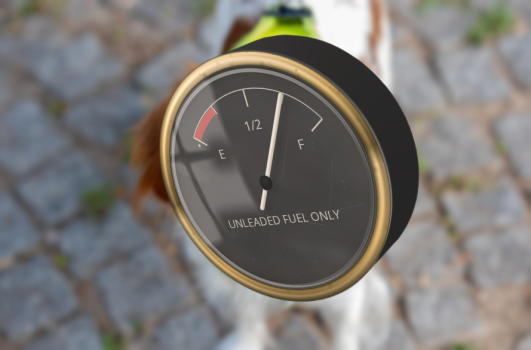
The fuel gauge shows 0.75
